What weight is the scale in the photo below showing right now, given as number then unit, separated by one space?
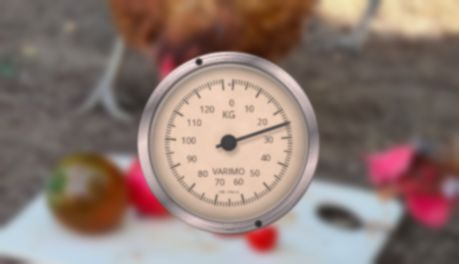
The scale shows 25 kg
